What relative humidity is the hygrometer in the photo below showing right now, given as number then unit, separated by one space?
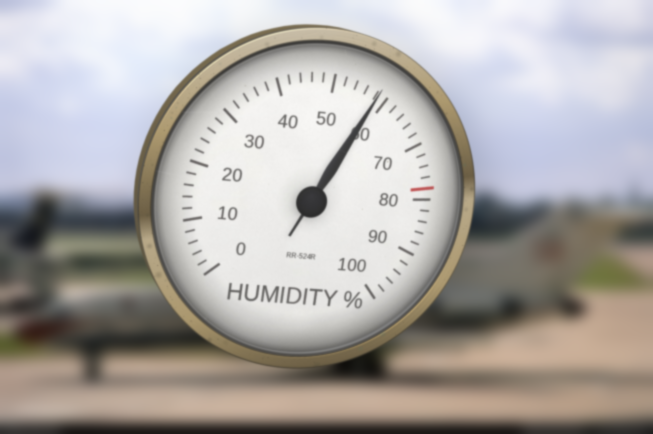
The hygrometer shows 58 %
